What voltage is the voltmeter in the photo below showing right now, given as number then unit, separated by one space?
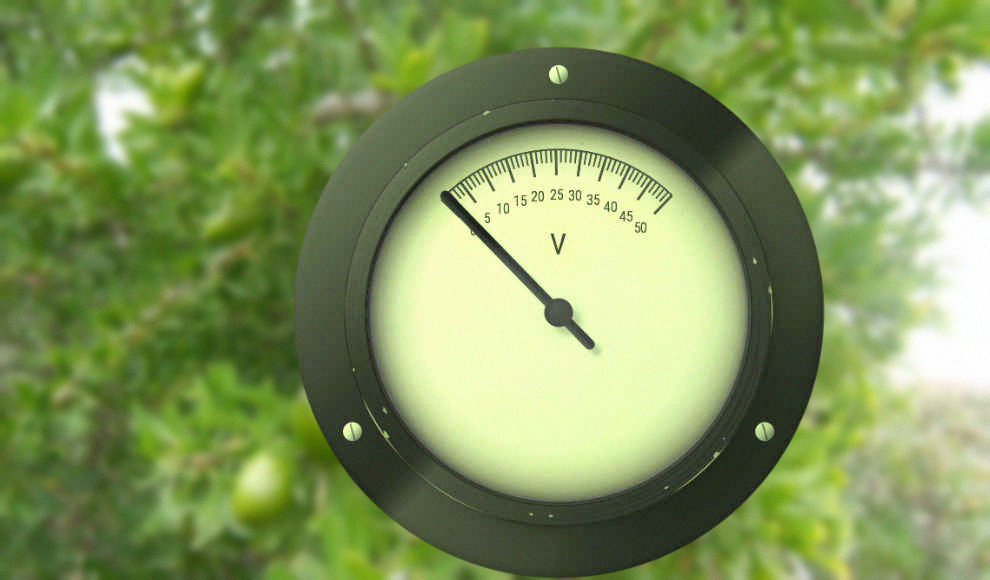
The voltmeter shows 1 V
